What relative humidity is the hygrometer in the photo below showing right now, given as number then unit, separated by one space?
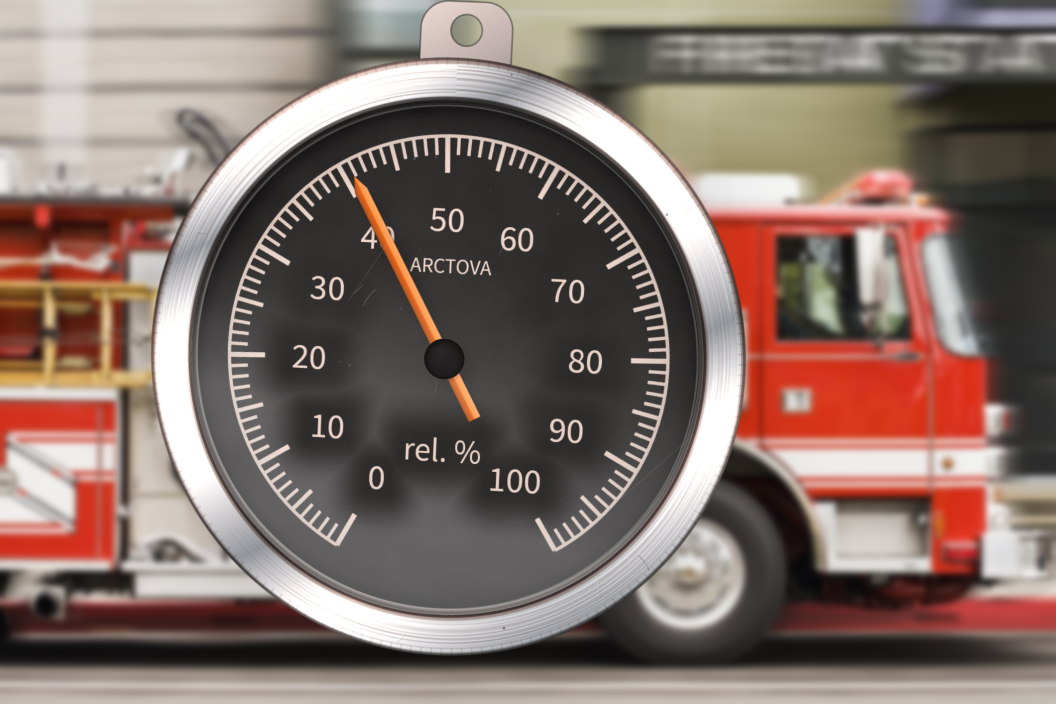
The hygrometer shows 41 %
